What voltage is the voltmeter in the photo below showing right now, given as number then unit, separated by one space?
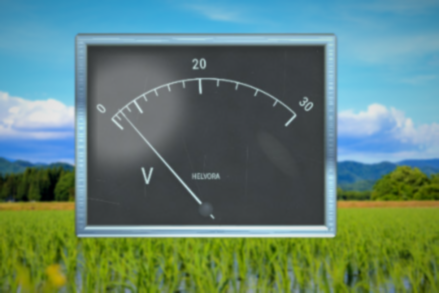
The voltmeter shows 6 V
